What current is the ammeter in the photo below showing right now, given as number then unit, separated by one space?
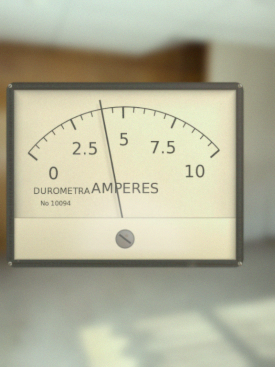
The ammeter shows 4 A
